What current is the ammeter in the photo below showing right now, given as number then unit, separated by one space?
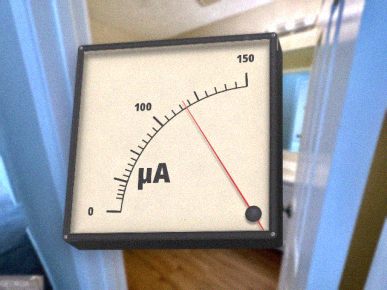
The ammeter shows 117.5 µA
